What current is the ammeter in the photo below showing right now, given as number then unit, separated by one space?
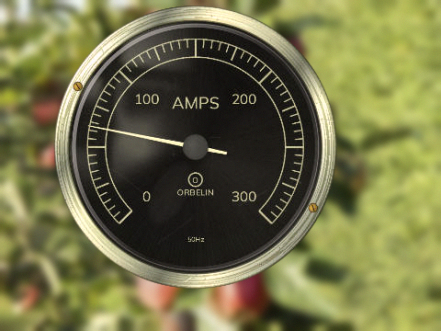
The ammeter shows 62.5 A
